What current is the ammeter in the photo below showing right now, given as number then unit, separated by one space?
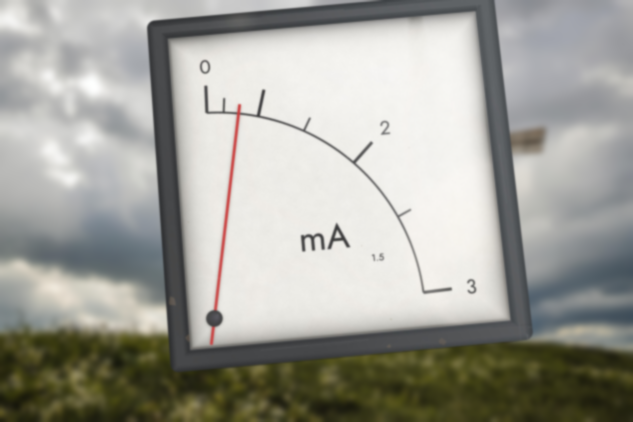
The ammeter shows 0.75 mA
